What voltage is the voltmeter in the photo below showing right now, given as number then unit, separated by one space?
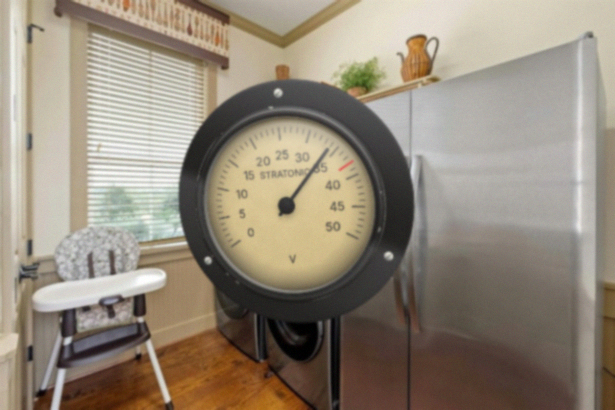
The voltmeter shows 34 V
